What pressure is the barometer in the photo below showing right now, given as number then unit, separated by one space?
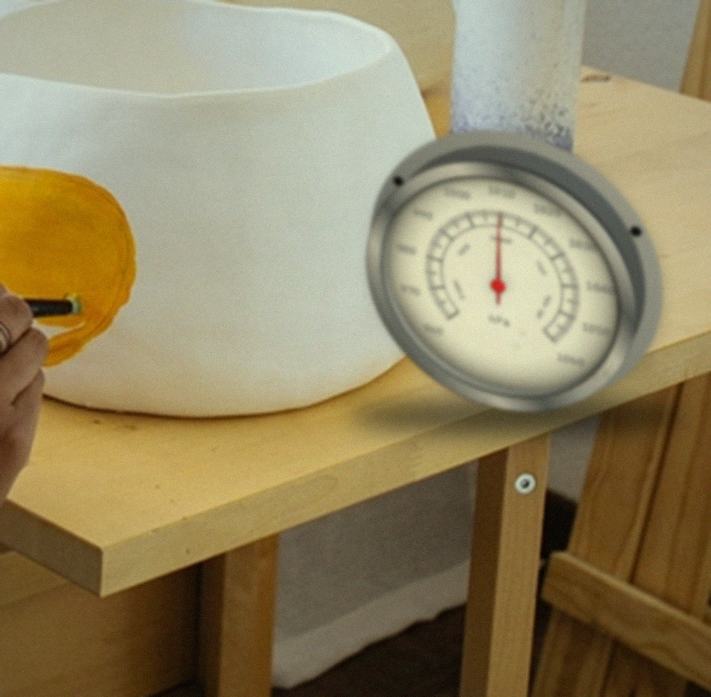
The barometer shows 1010 hPa
